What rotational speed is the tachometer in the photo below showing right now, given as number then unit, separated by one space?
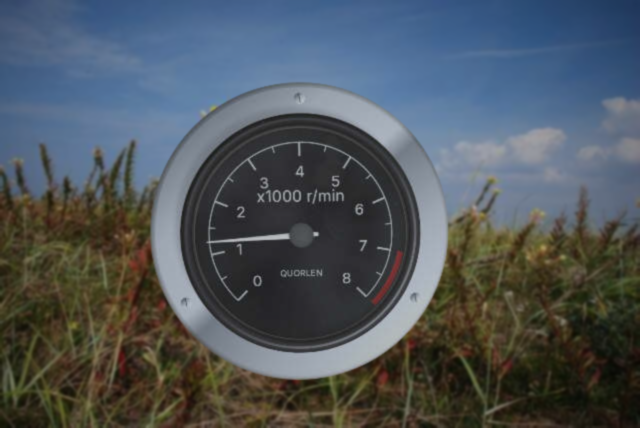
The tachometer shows 1250 rpm
